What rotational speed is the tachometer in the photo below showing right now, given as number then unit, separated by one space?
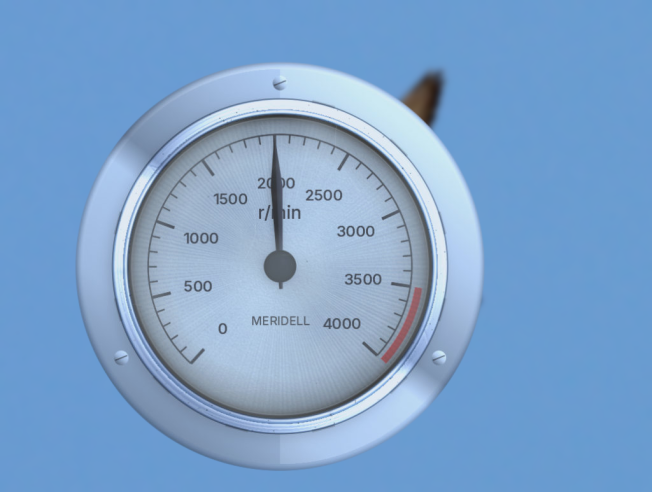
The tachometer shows 2000 rpm
